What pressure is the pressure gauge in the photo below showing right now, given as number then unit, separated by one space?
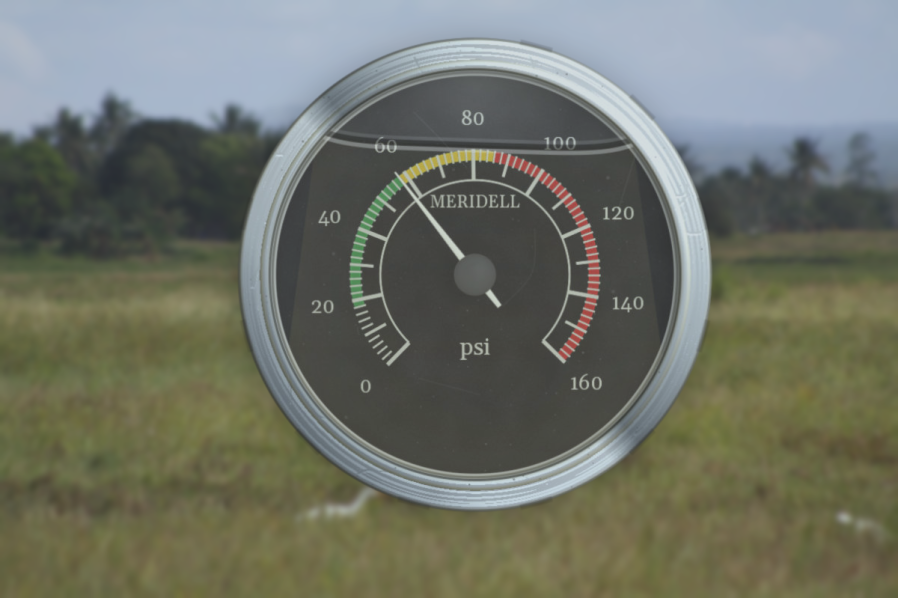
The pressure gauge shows 58 psi
